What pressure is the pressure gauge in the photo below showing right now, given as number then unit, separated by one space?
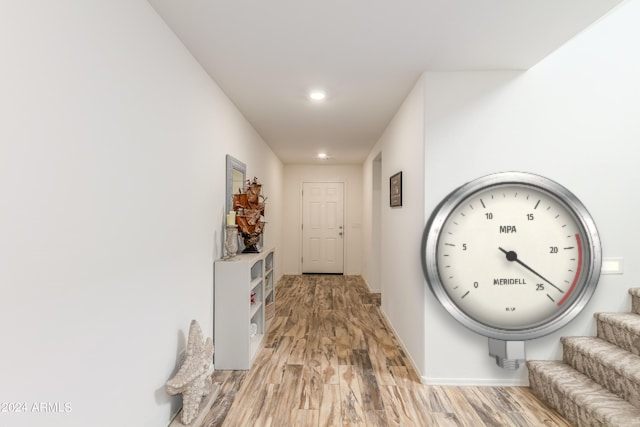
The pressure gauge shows 24 MPa
